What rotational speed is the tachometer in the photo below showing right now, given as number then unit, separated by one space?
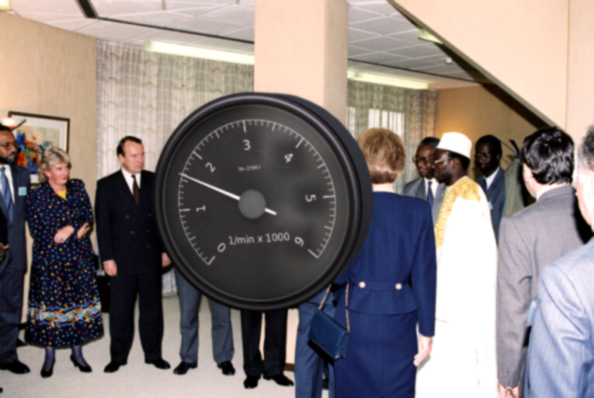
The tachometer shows 1600 rpm
